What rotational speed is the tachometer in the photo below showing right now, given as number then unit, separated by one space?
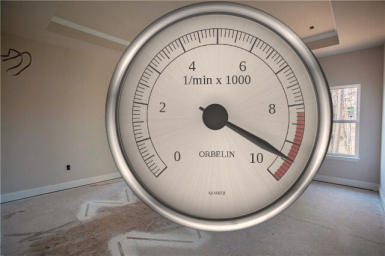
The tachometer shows 9400 rpm
